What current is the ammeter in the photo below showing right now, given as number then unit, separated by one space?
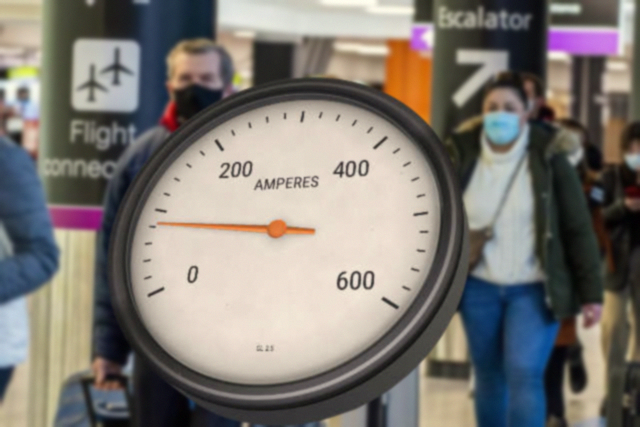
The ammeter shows 80 A
